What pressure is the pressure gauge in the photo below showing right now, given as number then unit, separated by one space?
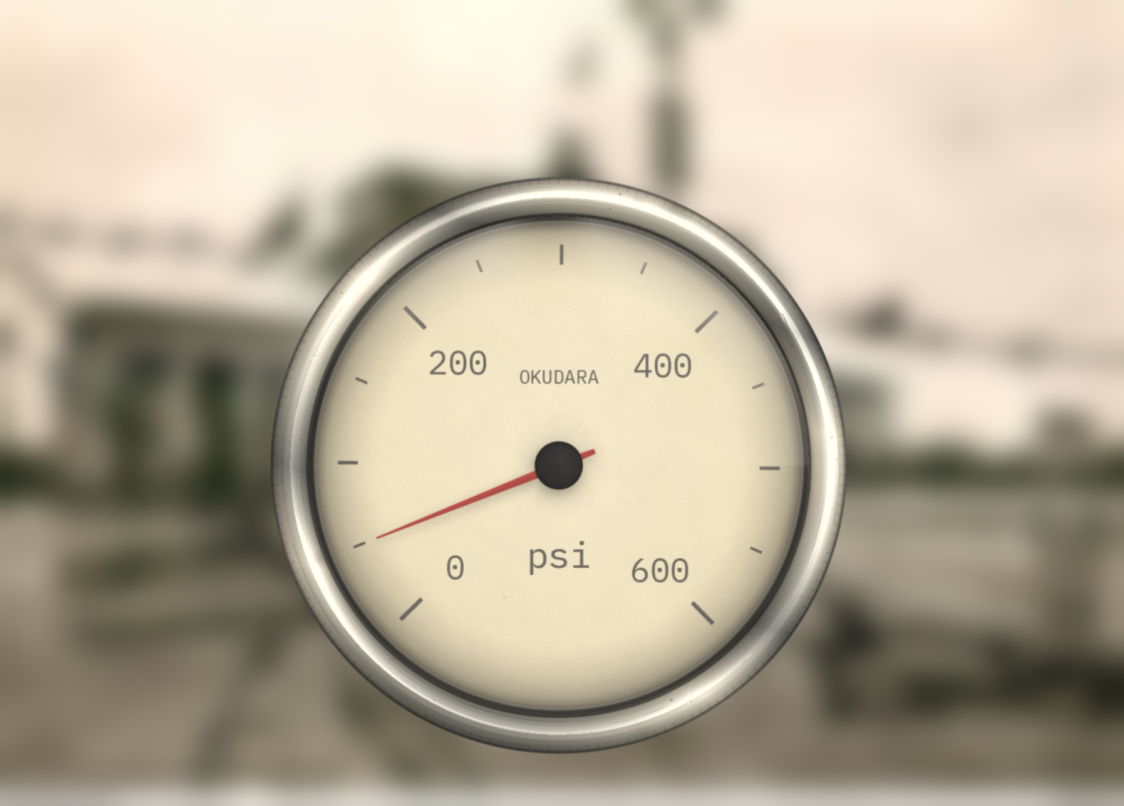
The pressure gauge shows 50 psi
